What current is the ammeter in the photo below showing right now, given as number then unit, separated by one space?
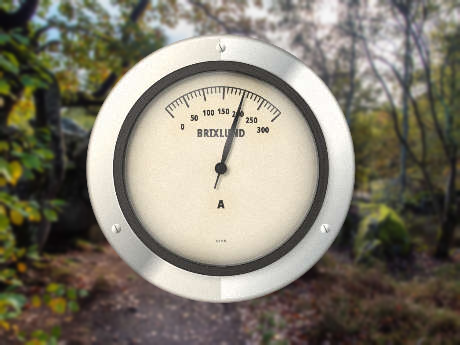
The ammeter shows 200 A
